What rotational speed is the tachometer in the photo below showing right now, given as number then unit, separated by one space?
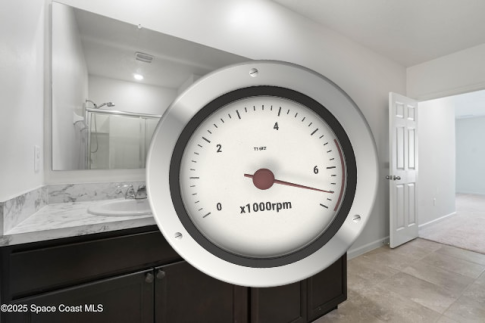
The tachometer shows 6600 rpm
